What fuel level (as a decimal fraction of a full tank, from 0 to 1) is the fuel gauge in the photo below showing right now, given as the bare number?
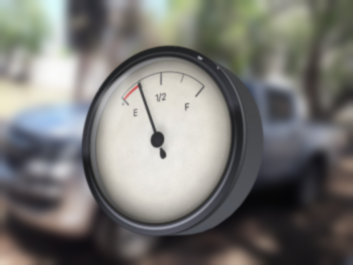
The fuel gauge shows 0.25
